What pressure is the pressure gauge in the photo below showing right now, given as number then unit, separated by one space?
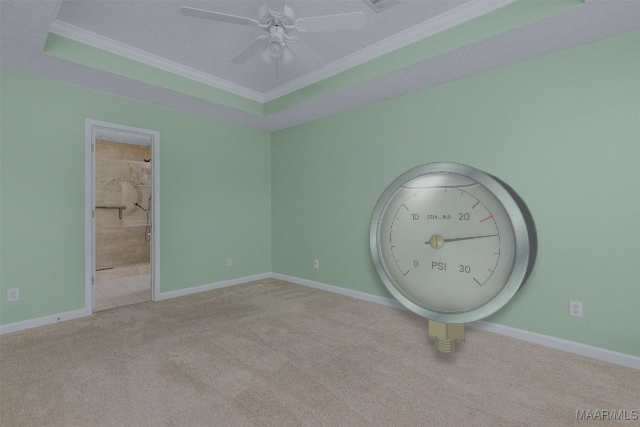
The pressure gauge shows 24 psi
